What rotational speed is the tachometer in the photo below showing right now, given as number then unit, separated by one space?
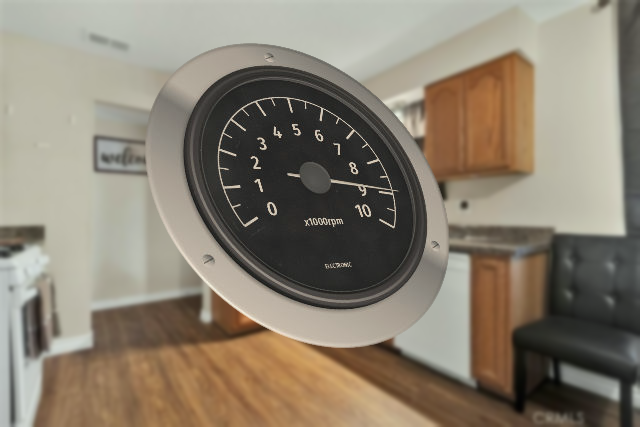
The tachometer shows 9000 rpm
